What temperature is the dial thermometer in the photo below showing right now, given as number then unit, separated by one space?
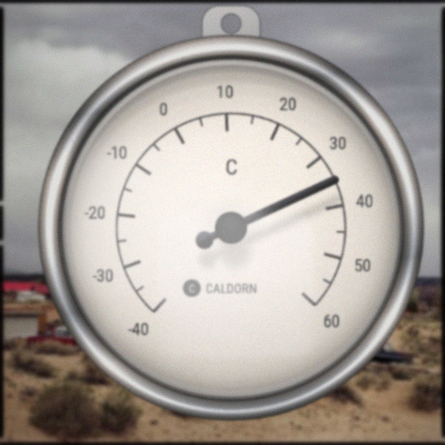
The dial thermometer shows 35 °C
